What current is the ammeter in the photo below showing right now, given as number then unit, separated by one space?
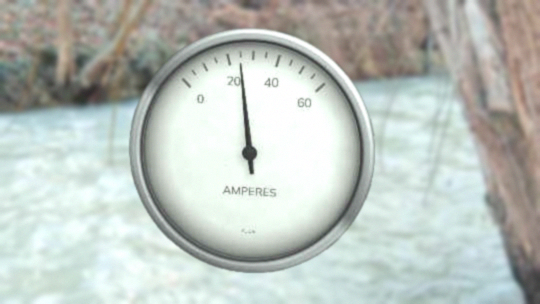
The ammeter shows 25 A
